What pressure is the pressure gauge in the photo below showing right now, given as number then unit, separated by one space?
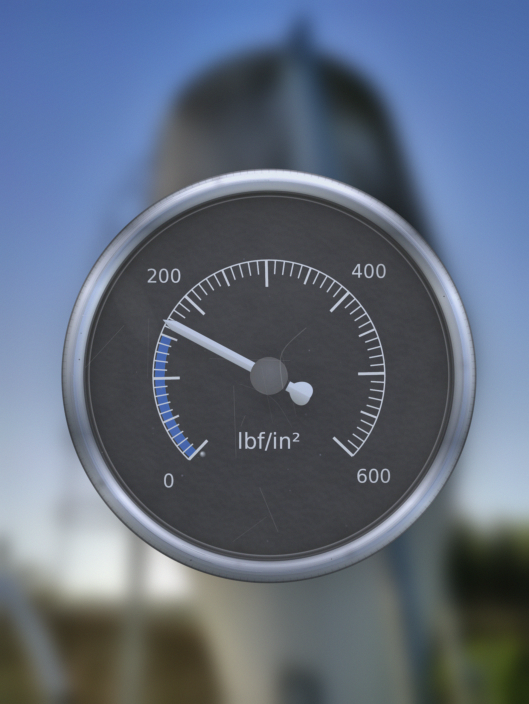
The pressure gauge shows 165 psi
